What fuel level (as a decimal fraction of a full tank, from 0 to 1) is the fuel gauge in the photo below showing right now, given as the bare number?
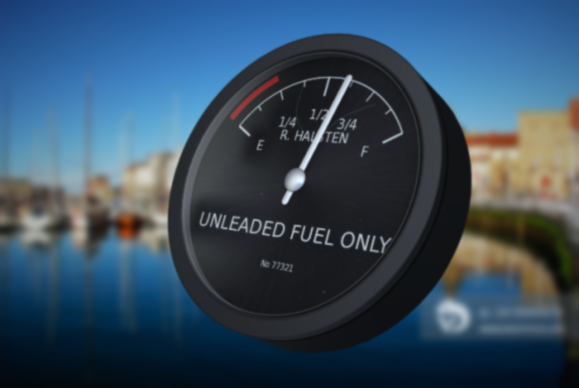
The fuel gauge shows 0.625
